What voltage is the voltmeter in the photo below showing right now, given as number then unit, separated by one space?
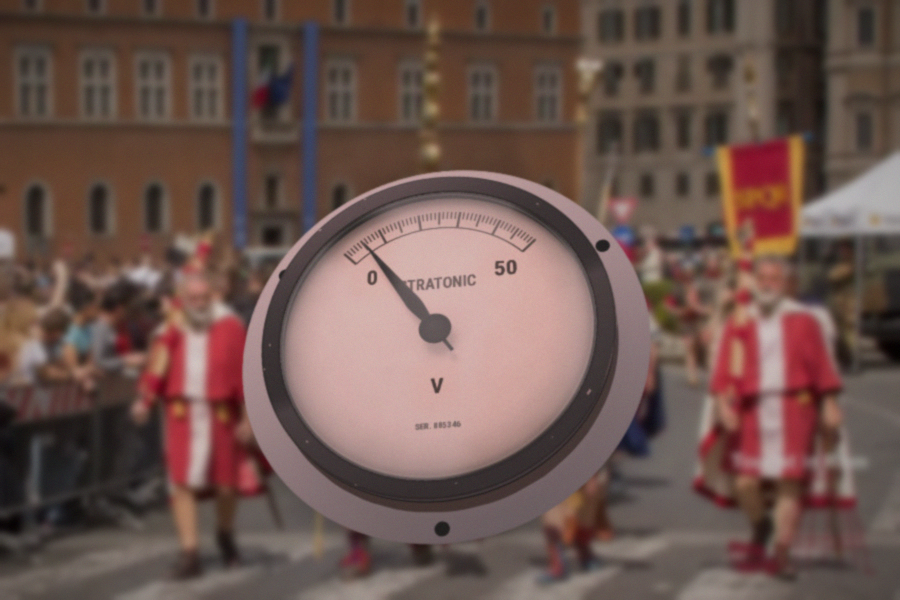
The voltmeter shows 5 V
